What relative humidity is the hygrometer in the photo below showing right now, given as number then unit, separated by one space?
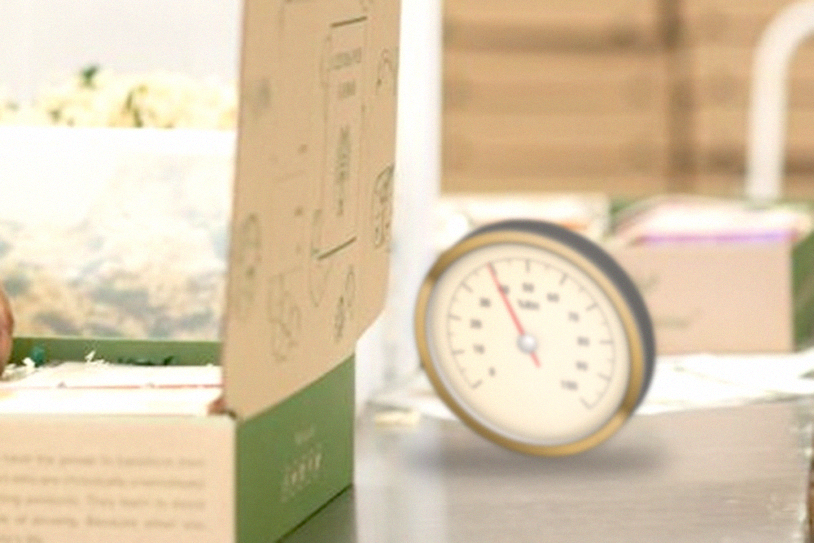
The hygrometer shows 40 %
